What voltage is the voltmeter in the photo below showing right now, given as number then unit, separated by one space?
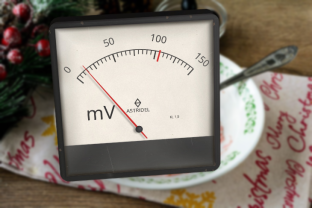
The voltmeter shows 15 mV
